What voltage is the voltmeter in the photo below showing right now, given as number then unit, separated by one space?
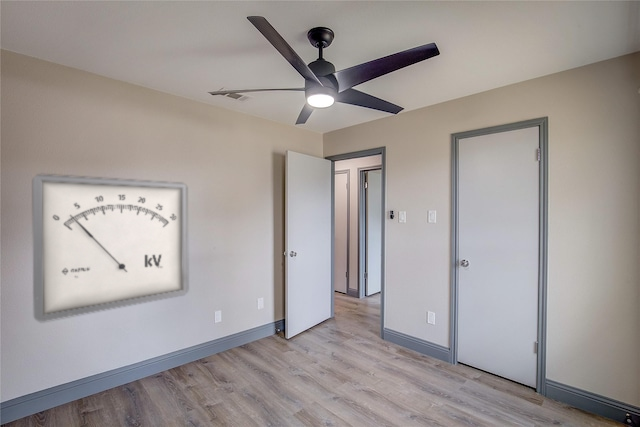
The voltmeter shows 2.5 kV
